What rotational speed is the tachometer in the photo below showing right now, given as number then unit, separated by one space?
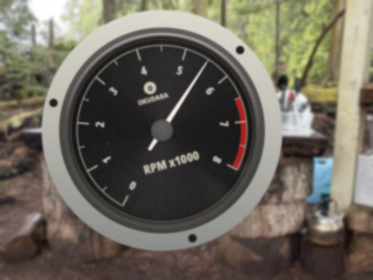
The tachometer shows 5500 rpm
